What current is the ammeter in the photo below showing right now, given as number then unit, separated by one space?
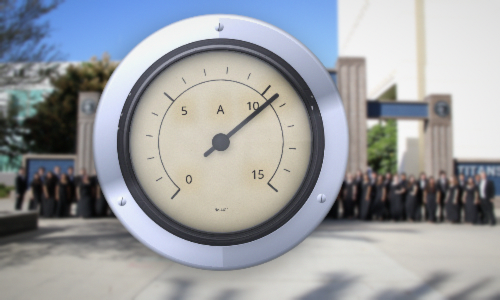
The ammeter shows 10.5 A
